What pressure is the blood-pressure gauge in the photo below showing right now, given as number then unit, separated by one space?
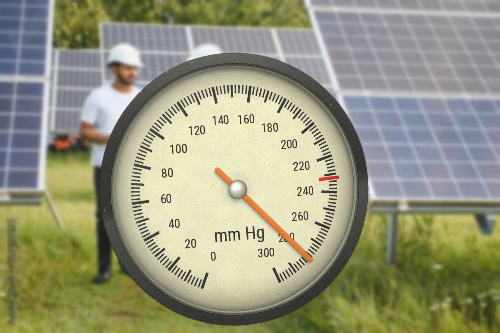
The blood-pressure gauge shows 280 mmHg
